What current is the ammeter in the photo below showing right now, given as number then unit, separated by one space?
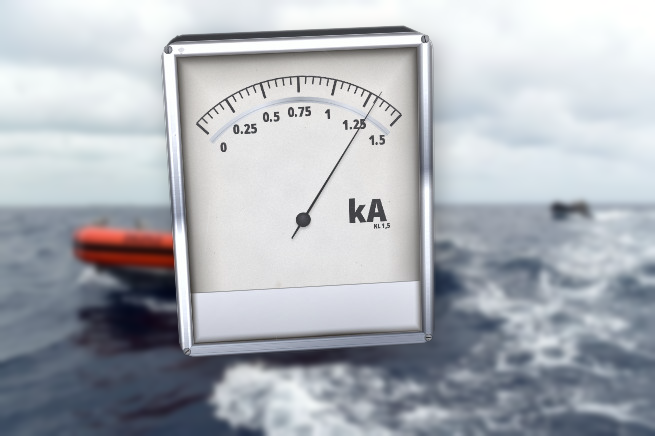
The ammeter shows 1.3 kA
